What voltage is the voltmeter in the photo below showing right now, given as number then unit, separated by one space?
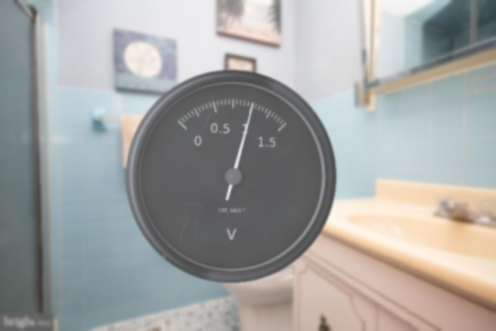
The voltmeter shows 1 V
